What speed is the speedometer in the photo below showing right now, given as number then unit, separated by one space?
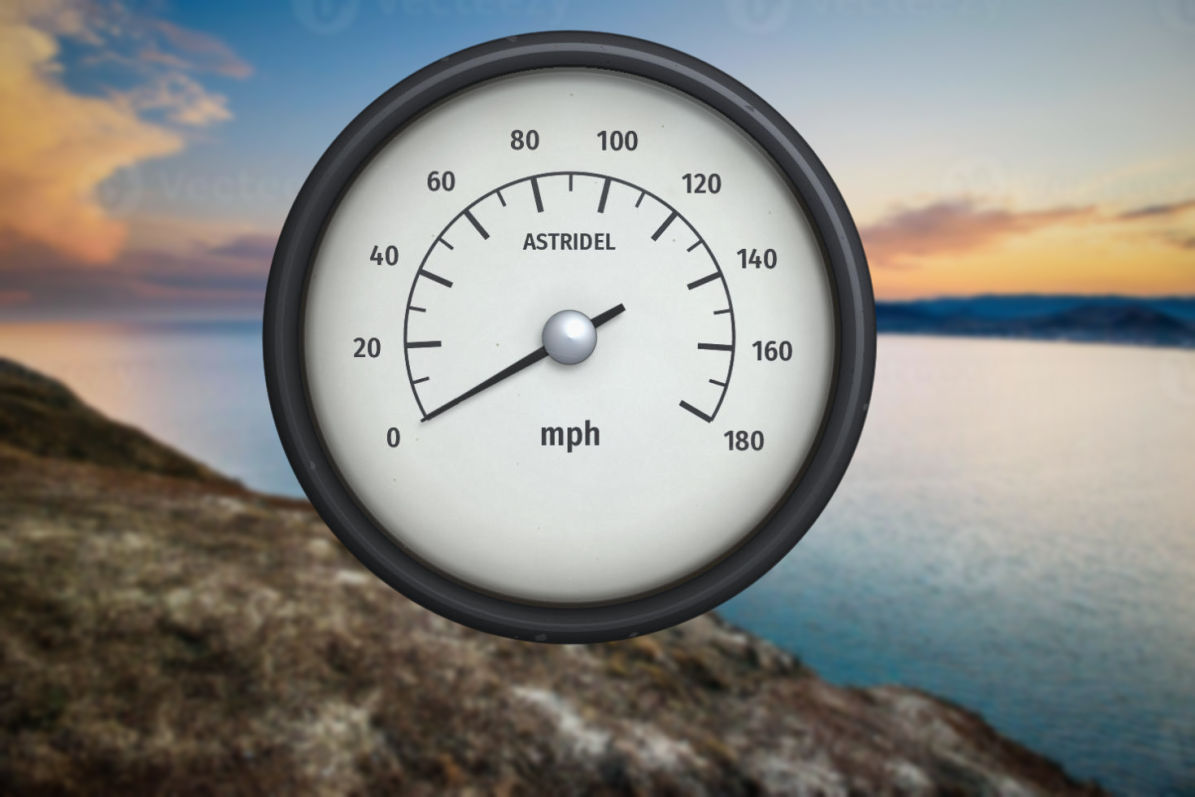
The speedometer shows 0 mph
